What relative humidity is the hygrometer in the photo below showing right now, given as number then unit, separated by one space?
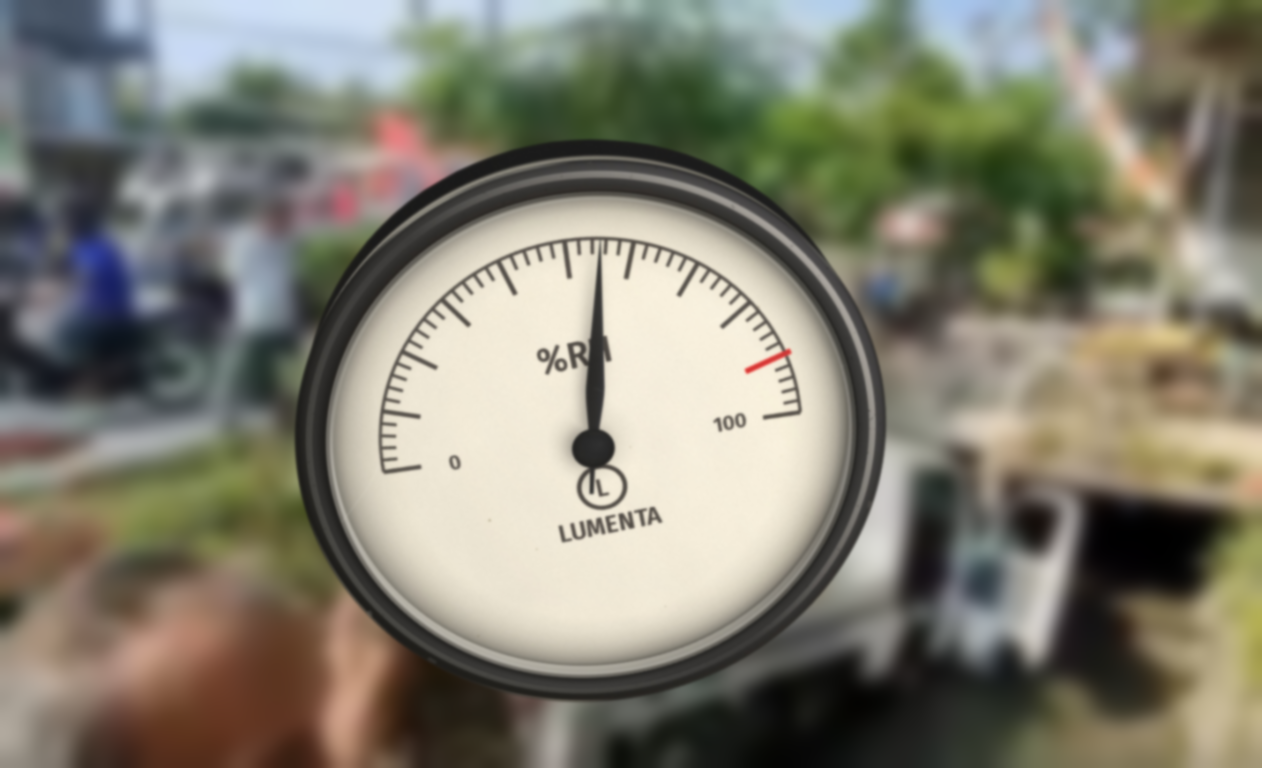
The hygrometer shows 55 %
